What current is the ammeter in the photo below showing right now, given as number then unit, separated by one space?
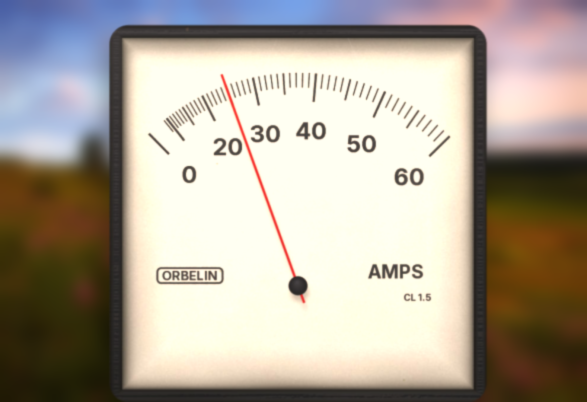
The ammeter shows 25 A
